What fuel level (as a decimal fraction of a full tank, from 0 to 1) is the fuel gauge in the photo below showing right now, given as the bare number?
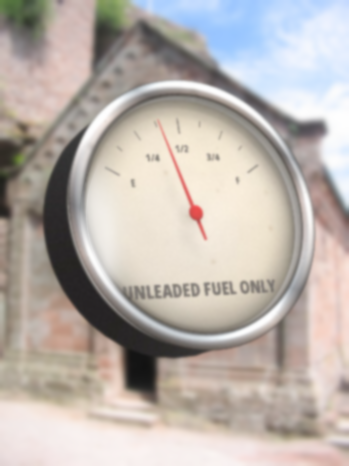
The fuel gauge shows 0.375
